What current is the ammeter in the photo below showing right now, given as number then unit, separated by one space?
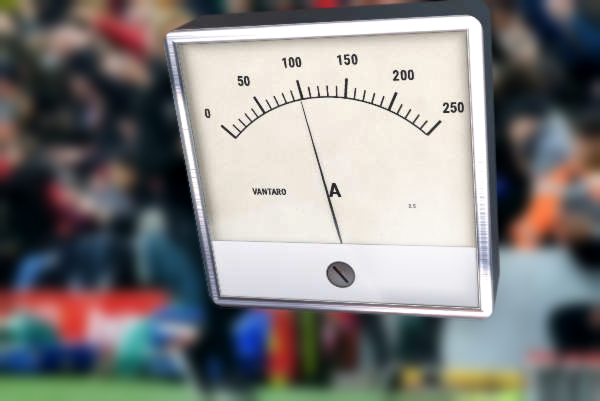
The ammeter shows 100 A
